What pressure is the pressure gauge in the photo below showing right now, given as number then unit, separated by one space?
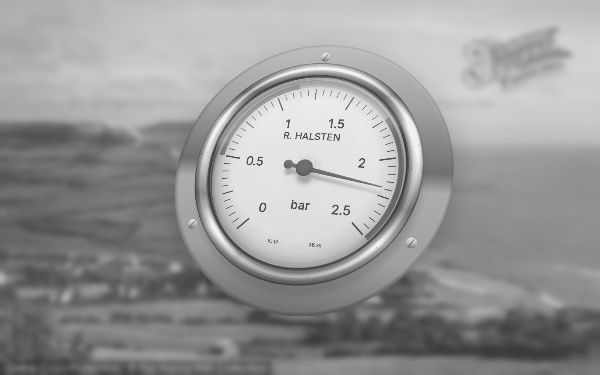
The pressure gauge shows 2.2 bar
